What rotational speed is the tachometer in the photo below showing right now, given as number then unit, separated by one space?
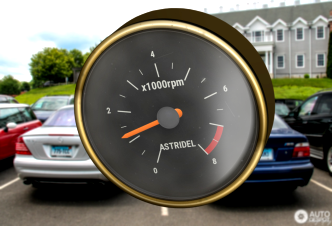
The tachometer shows 1250 rpm
